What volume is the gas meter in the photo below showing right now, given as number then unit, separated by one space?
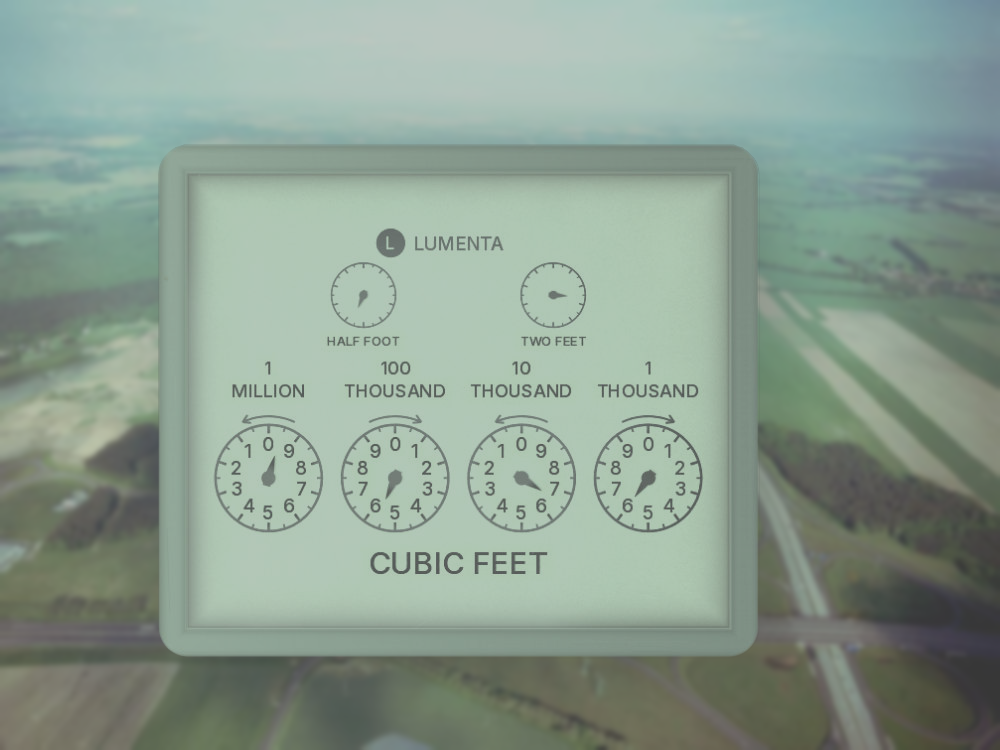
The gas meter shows 956600 ft³
